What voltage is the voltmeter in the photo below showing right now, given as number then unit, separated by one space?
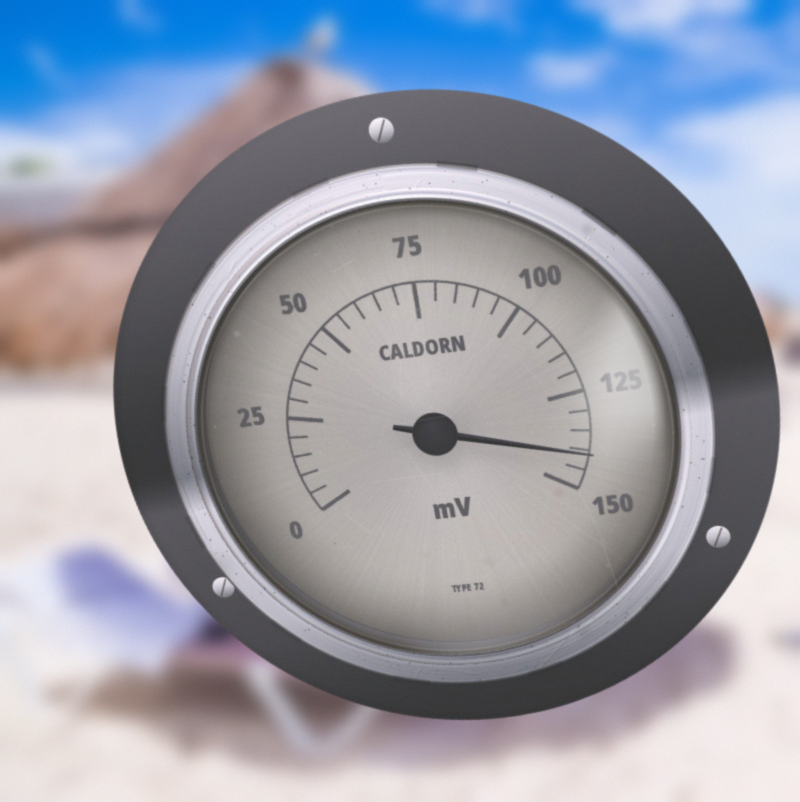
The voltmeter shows 140 mV
